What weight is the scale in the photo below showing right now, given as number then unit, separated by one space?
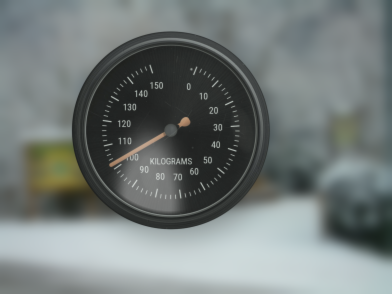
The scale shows 102 kg
